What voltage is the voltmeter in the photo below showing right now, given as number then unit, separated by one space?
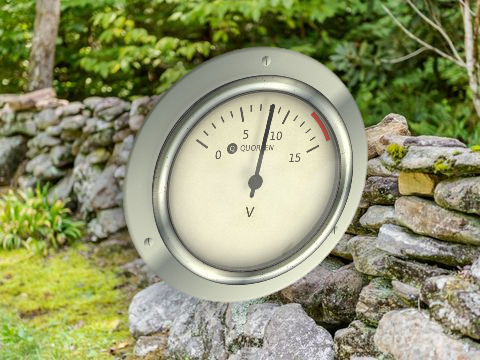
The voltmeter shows 8 V
